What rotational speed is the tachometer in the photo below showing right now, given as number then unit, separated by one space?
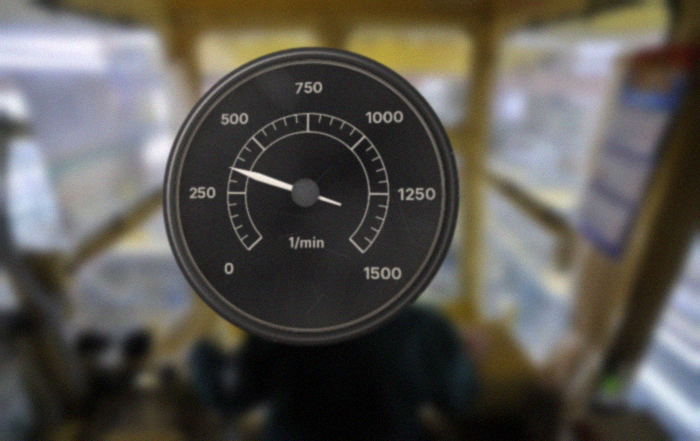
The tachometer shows 350 rpm
